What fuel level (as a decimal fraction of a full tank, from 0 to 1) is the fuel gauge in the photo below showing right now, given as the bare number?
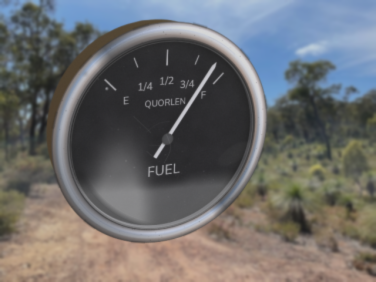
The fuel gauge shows 0.875
